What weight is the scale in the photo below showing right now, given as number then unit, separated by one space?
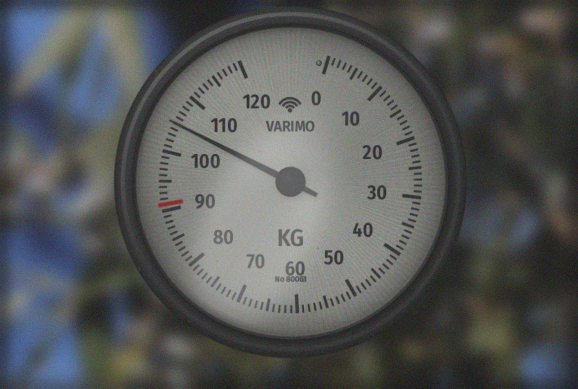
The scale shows 105 kg
